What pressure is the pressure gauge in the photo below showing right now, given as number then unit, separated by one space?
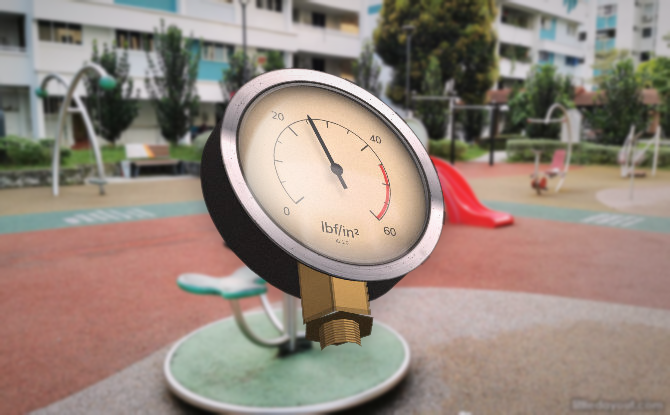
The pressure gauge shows 25 psi
